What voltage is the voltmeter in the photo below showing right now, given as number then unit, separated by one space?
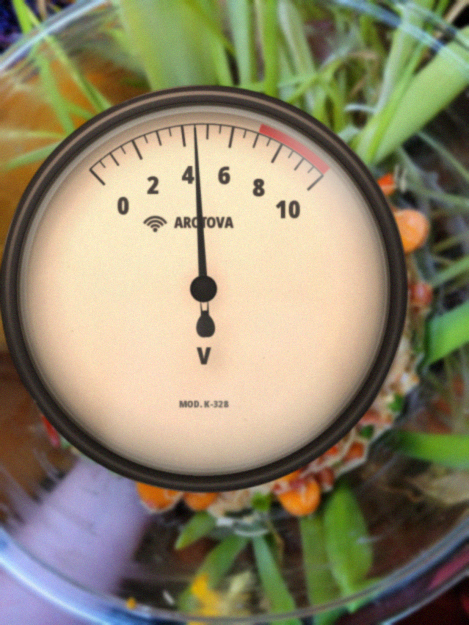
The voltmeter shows 4.5 V
